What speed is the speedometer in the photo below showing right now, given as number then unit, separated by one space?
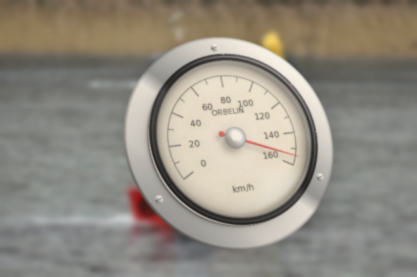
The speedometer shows 155 km/h
